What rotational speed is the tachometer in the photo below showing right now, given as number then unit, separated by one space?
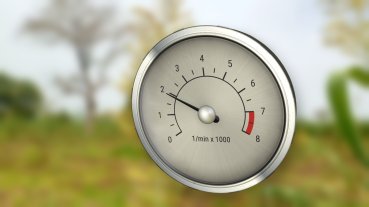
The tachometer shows 2000 rpm
